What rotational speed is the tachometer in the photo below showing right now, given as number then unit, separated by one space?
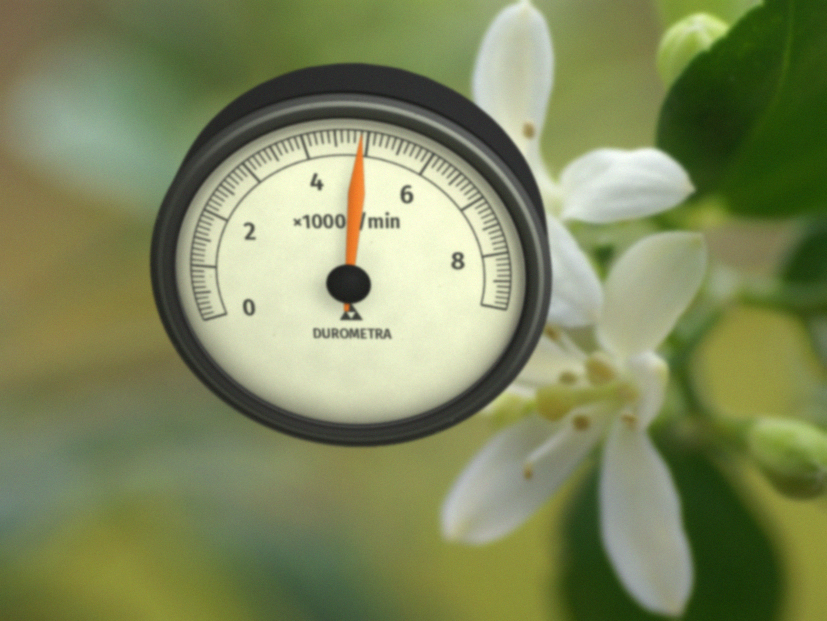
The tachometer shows 4900 rpm
